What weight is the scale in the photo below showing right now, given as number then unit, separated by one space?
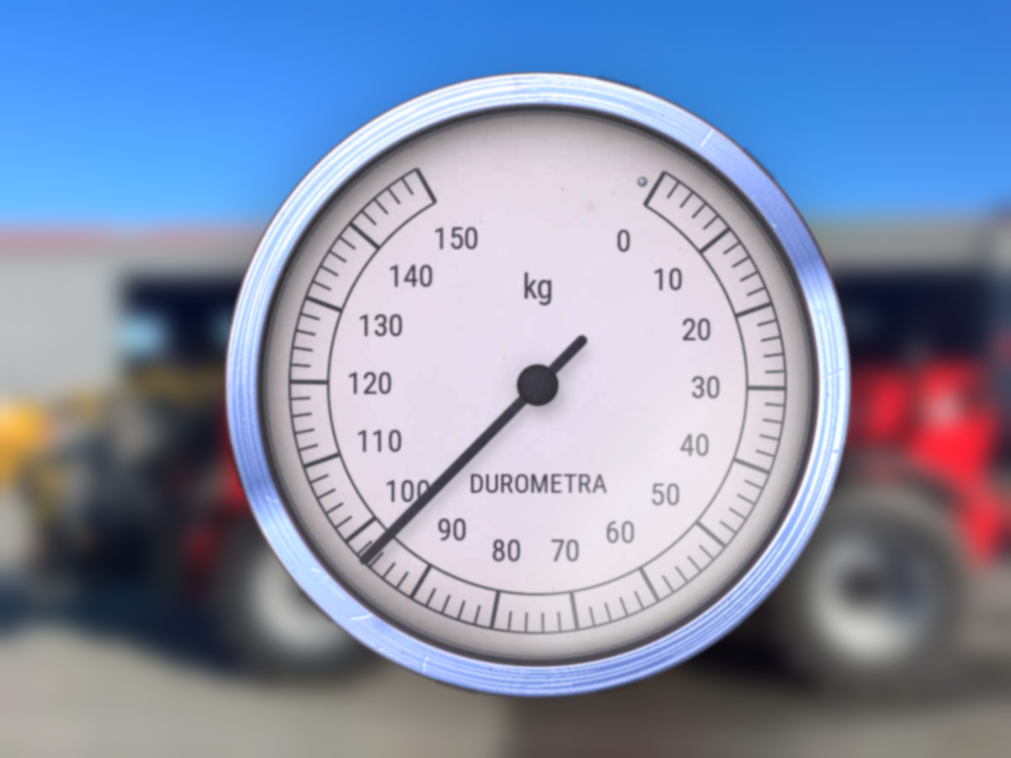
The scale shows 97 kg
